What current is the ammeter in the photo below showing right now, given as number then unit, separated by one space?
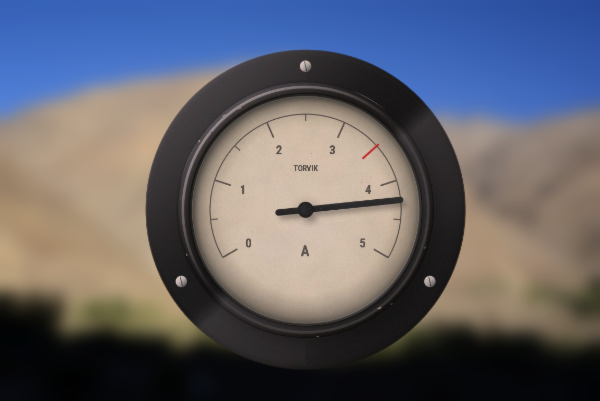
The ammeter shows 4.25 A
